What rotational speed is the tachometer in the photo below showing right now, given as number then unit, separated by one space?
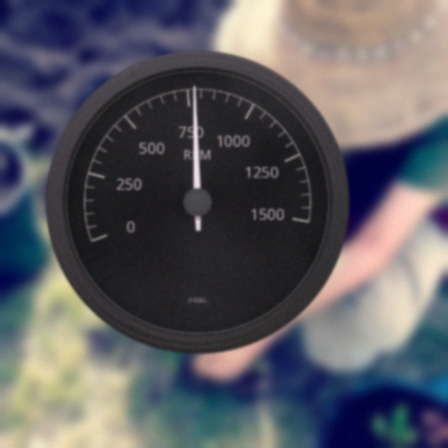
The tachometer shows 775 rpm
